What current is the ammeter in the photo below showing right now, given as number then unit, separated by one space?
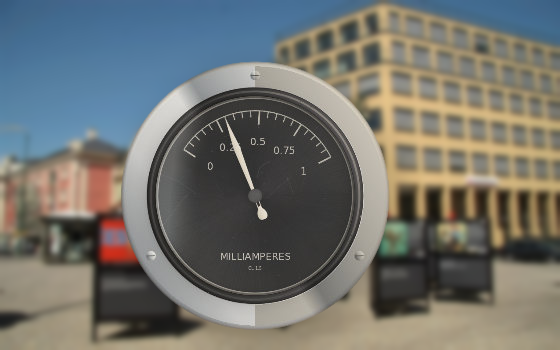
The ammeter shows 0.3 mA
